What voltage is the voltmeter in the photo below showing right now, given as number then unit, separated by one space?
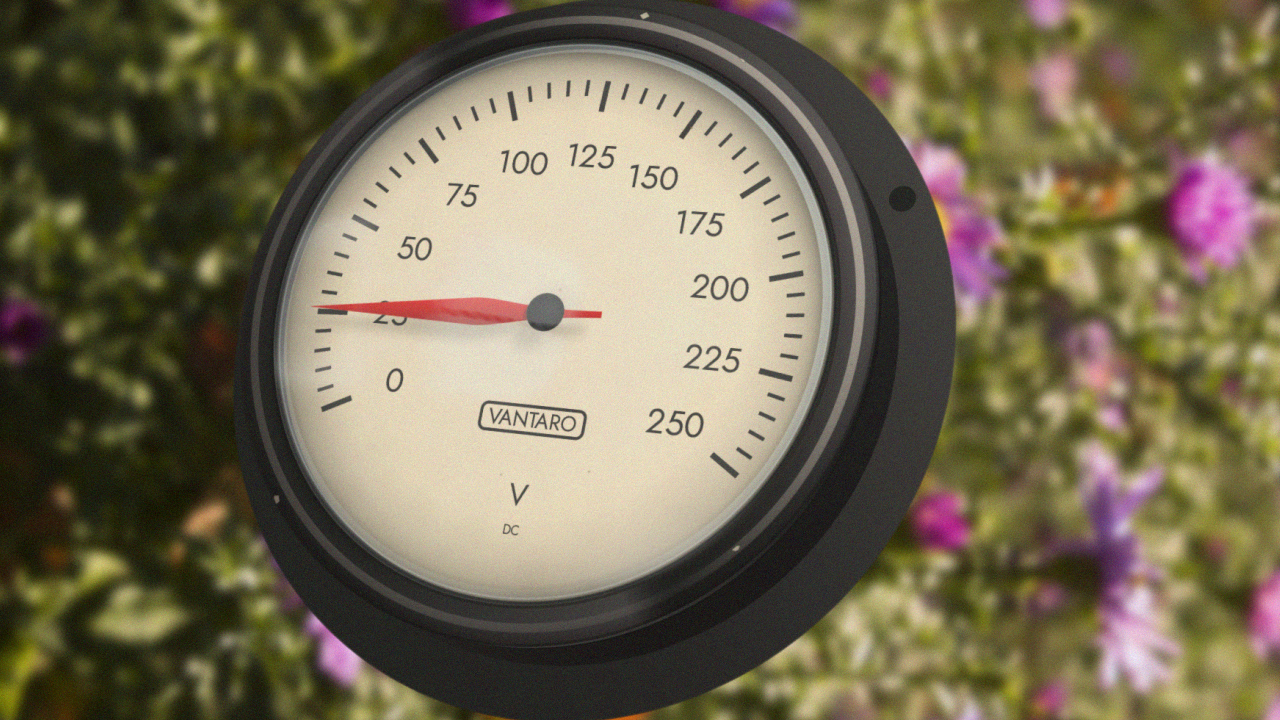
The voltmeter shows 25 V
